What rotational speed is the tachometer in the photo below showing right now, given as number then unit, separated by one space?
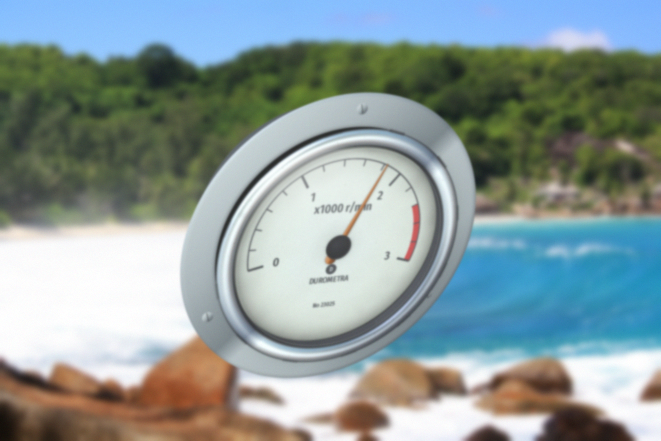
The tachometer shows 1800 rpm
